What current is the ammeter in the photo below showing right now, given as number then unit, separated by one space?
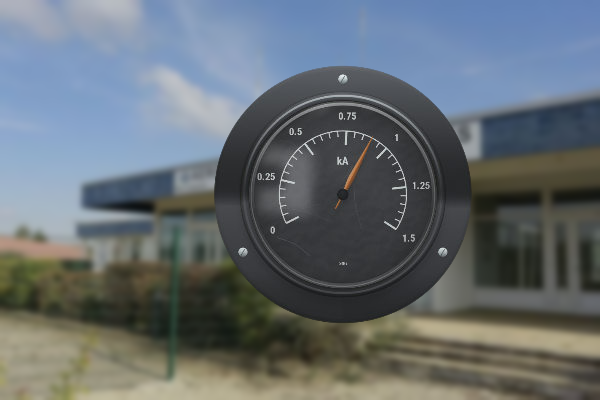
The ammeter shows 0.9 kA
